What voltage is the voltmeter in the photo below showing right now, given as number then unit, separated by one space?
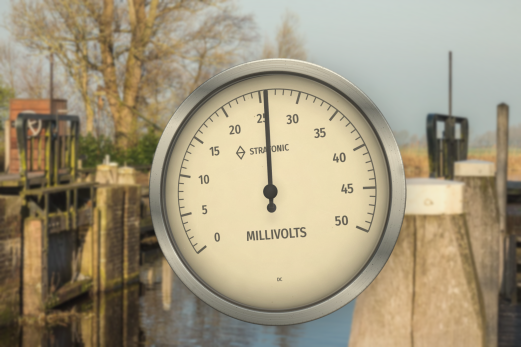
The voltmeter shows 26 mV
